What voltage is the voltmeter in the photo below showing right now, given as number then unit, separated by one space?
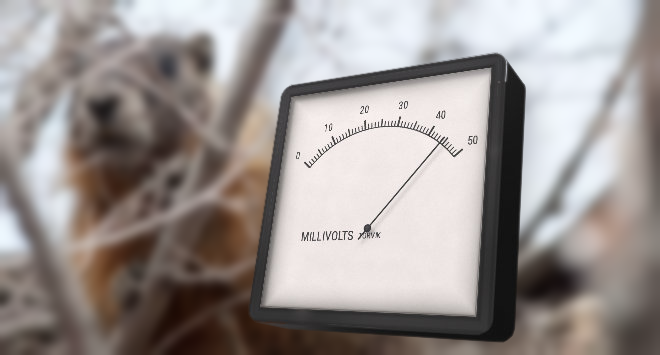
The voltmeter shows 45 mV
